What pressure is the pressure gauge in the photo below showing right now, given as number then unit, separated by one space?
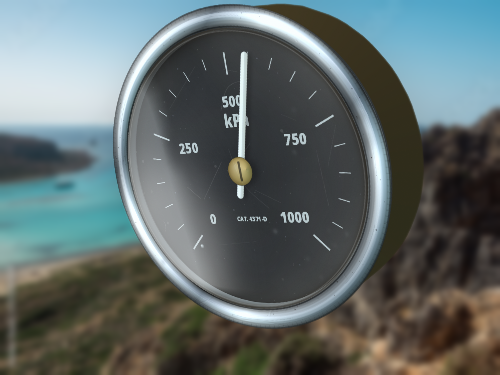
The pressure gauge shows 550 kPa
